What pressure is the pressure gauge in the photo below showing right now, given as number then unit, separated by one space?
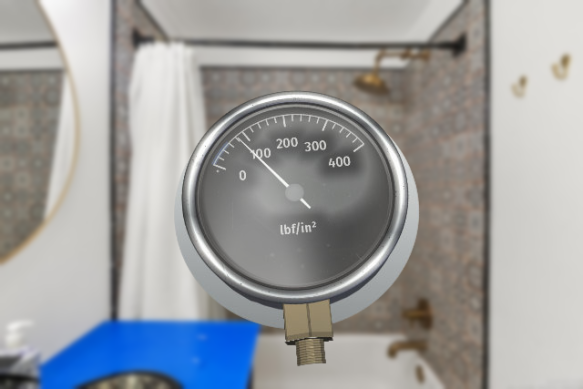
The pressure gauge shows 80 psi
